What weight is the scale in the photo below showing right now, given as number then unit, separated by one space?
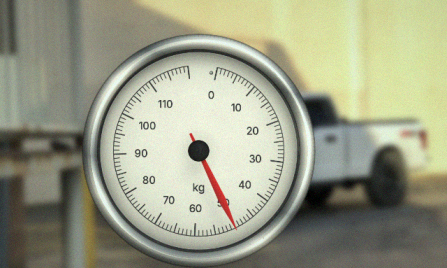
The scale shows 50 kg
